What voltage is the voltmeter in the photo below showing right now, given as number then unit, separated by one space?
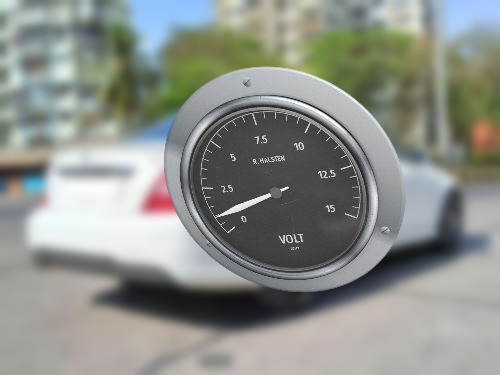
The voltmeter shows 1 V
